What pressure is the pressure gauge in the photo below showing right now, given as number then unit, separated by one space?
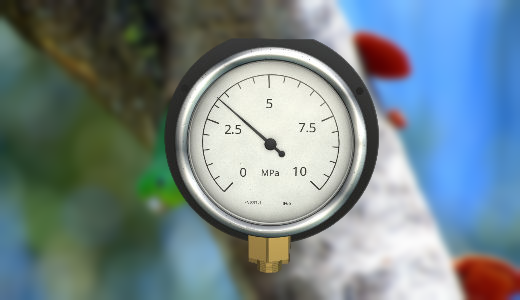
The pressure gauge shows 3.25 MPa
